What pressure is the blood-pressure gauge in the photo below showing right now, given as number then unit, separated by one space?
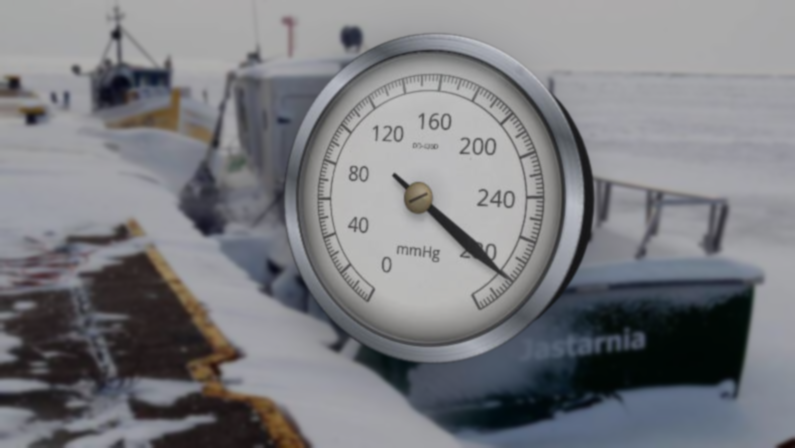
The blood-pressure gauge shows 280 mmHg
